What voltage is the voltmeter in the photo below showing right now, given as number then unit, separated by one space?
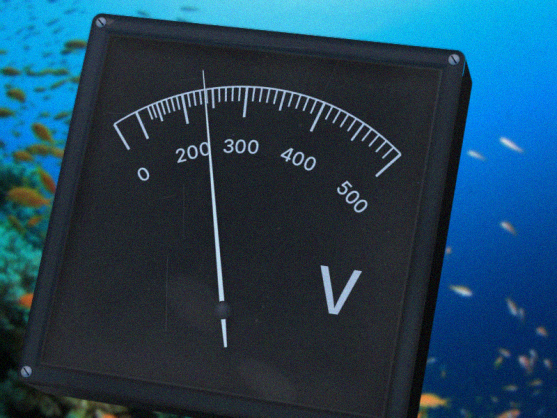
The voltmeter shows 240 V
